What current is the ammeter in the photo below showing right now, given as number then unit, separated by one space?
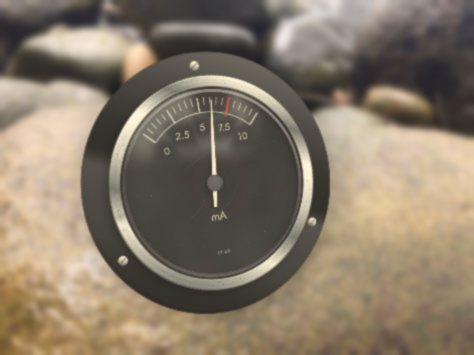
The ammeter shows 6 mA
